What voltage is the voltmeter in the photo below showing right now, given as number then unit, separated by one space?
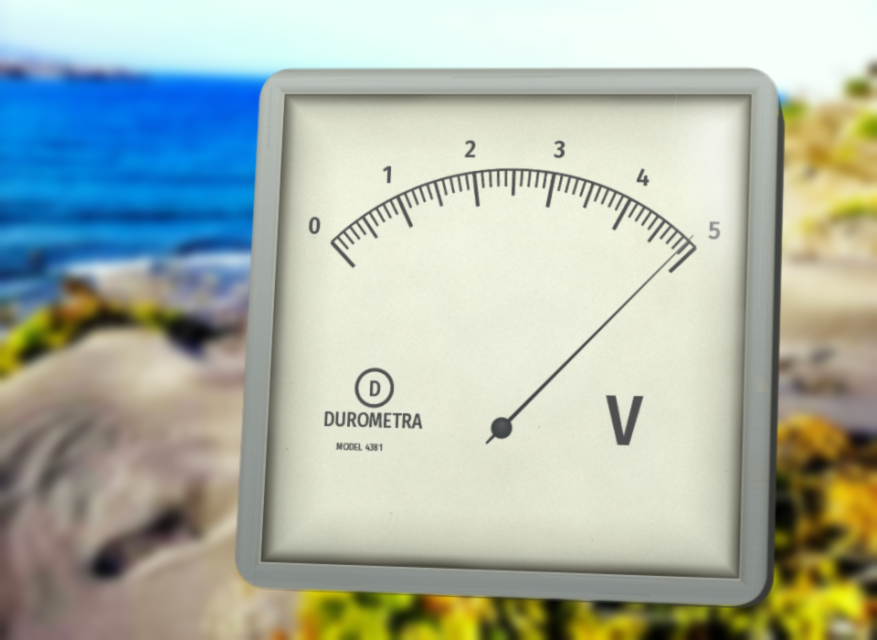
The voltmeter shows 4.9 V
